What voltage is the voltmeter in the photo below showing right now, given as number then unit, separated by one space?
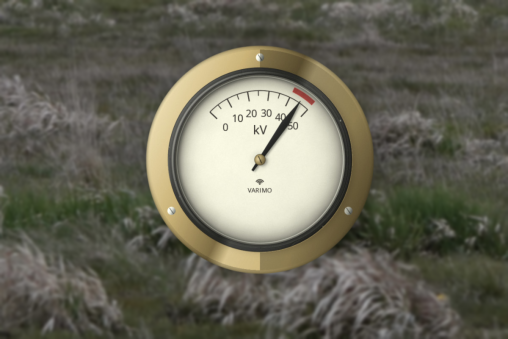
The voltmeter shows 45 kV
